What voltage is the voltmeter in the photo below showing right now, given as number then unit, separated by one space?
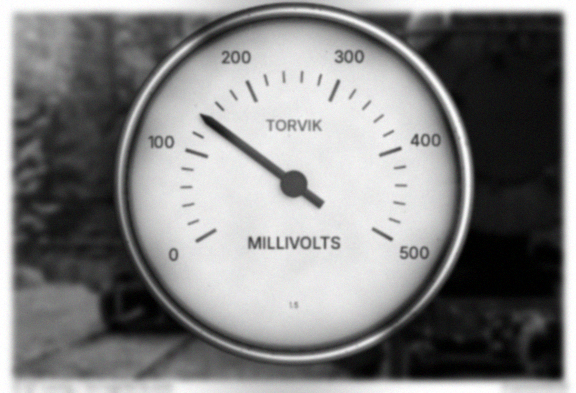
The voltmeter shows 140 mV
